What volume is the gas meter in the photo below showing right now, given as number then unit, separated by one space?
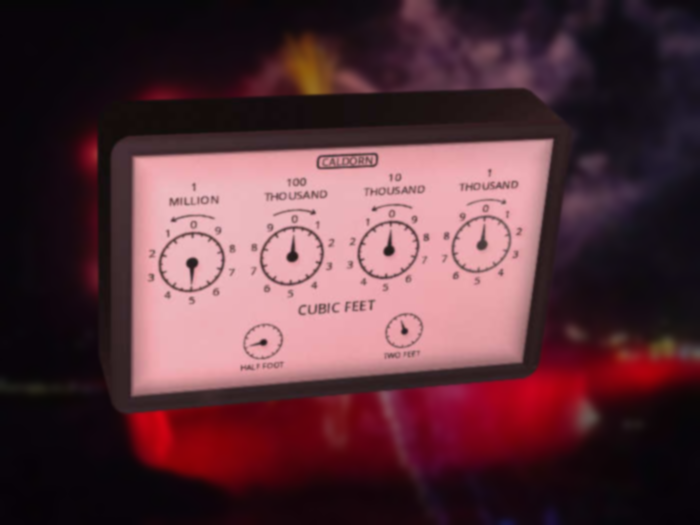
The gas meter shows 500000 ft³
